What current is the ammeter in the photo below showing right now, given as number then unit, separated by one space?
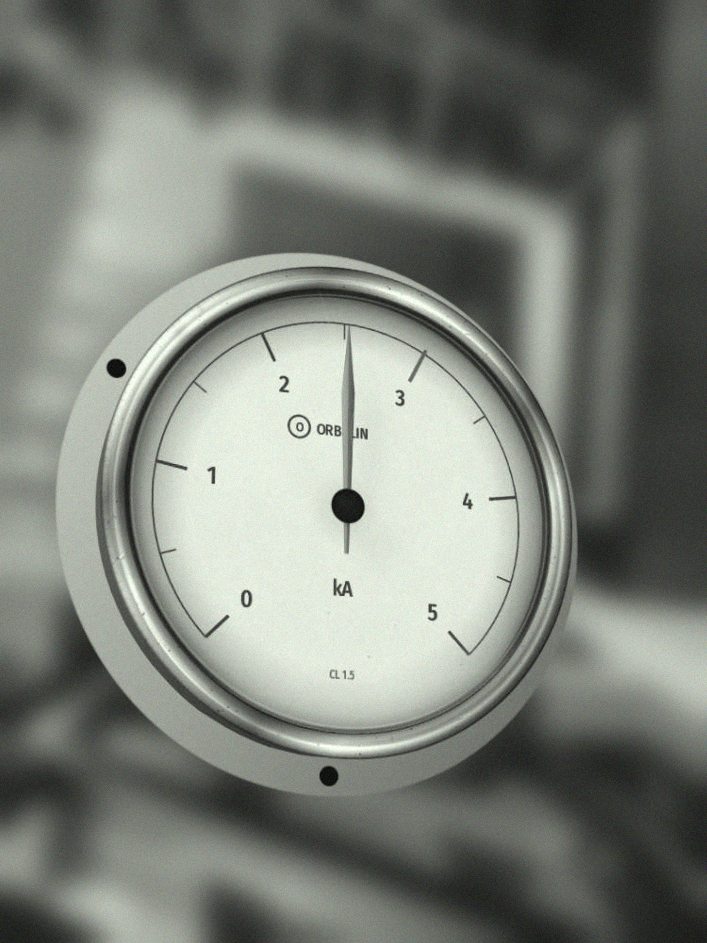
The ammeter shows 2.5 kA
